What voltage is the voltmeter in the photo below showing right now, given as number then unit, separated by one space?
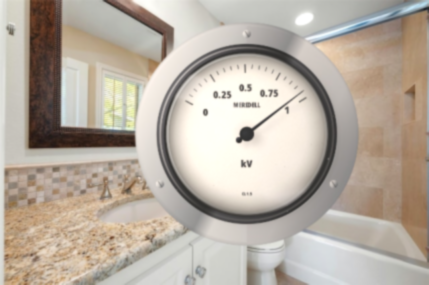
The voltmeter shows 0.95 kV
